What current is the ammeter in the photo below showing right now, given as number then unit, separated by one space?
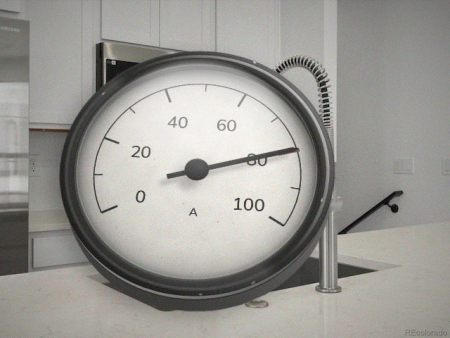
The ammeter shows 80 A
